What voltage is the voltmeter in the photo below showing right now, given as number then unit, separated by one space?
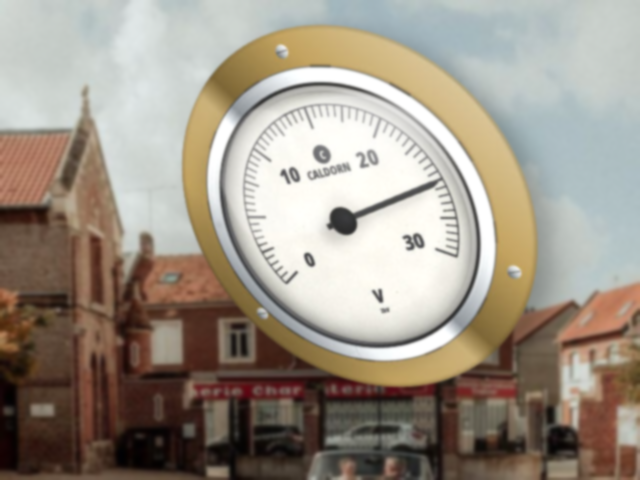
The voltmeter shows 25 V
